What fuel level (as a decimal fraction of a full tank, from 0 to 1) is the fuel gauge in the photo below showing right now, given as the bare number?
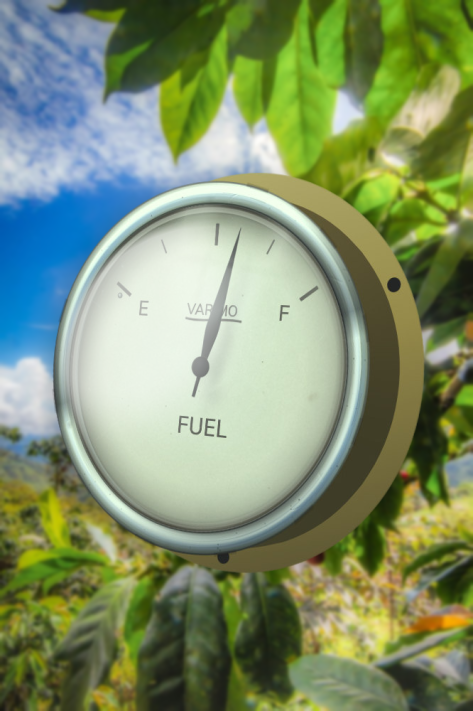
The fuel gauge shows 0.625
